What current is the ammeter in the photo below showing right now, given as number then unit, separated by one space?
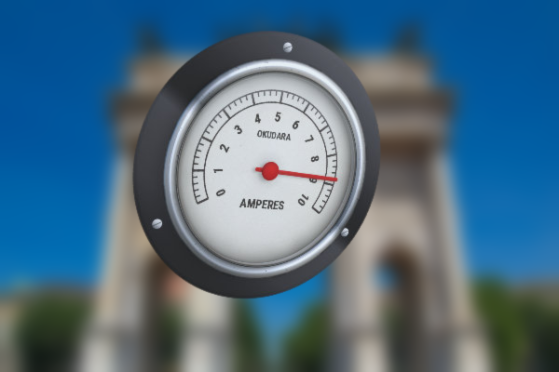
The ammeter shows 8.8 A
